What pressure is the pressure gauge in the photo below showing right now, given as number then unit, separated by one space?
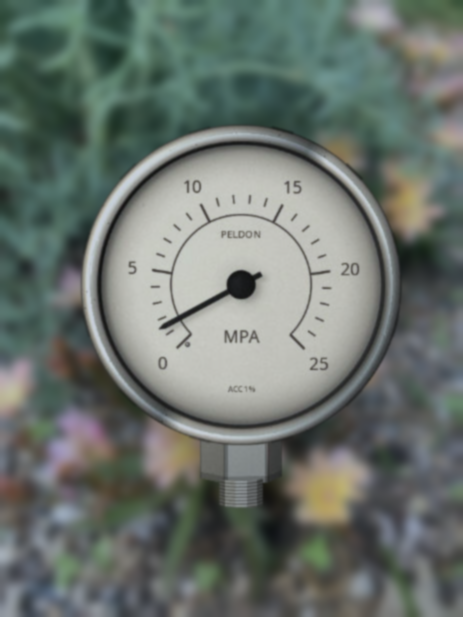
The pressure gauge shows 1.5 MPa
